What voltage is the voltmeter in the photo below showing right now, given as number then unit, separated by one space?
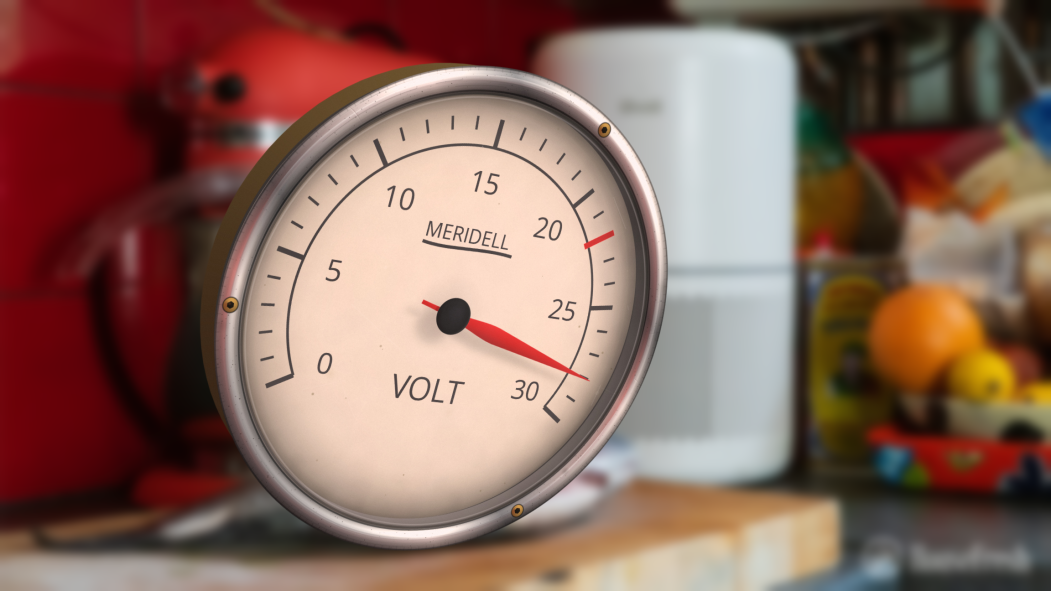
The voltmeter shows 28 V
